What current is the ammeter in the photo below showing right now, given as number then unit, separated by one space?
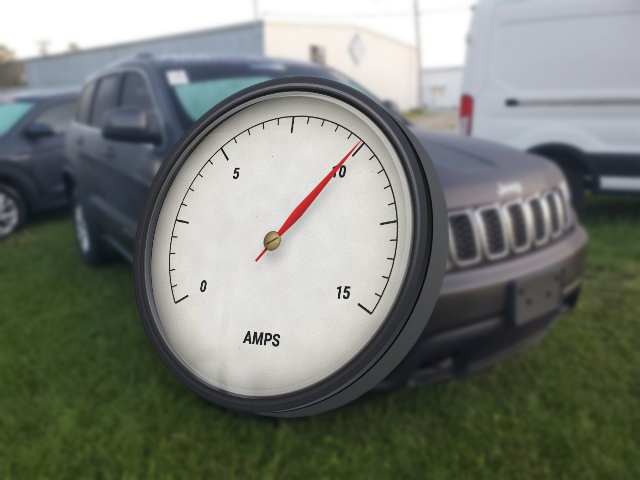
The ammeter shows 10 A
